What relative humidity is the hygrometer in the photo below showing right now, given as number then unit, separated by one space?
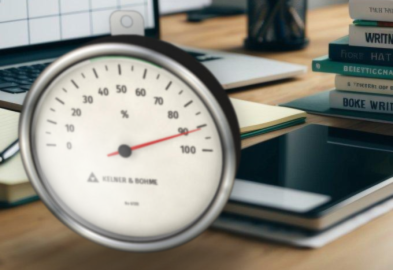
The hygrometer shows 90 %
